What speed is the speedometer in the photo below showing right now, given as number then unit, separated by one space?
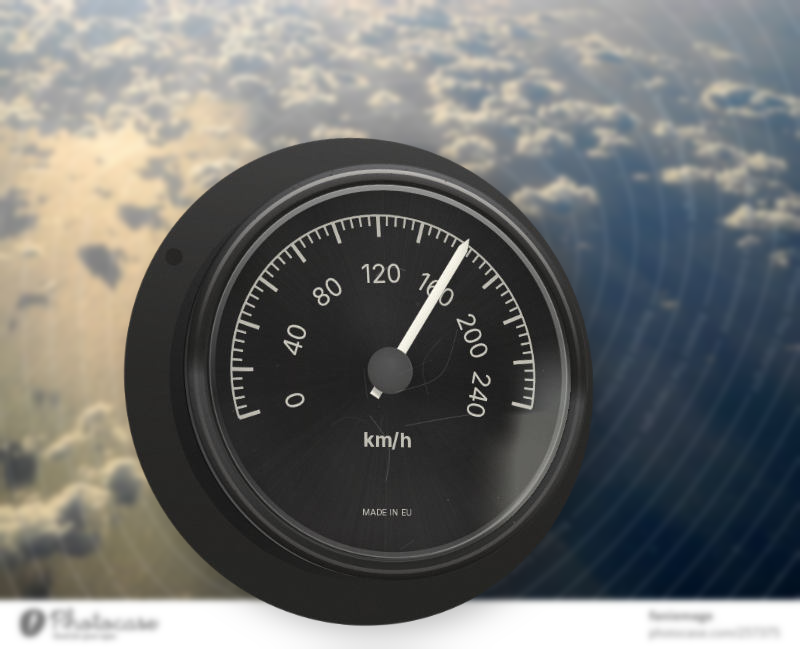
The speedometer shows 160 km/h
